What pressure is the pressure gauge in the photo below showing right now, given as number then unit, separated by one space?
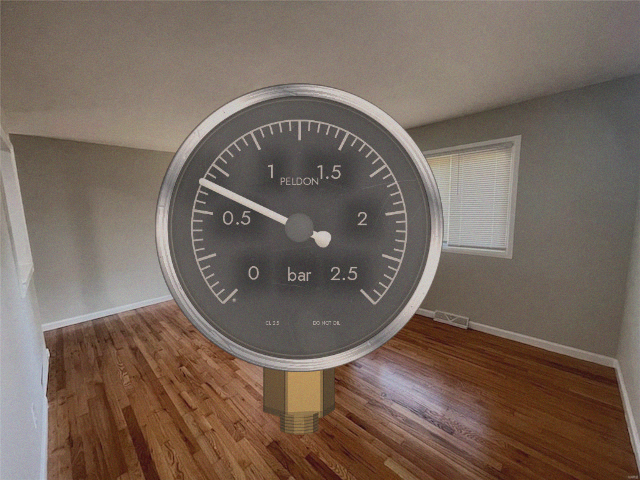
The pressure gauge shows 0.65 bar
